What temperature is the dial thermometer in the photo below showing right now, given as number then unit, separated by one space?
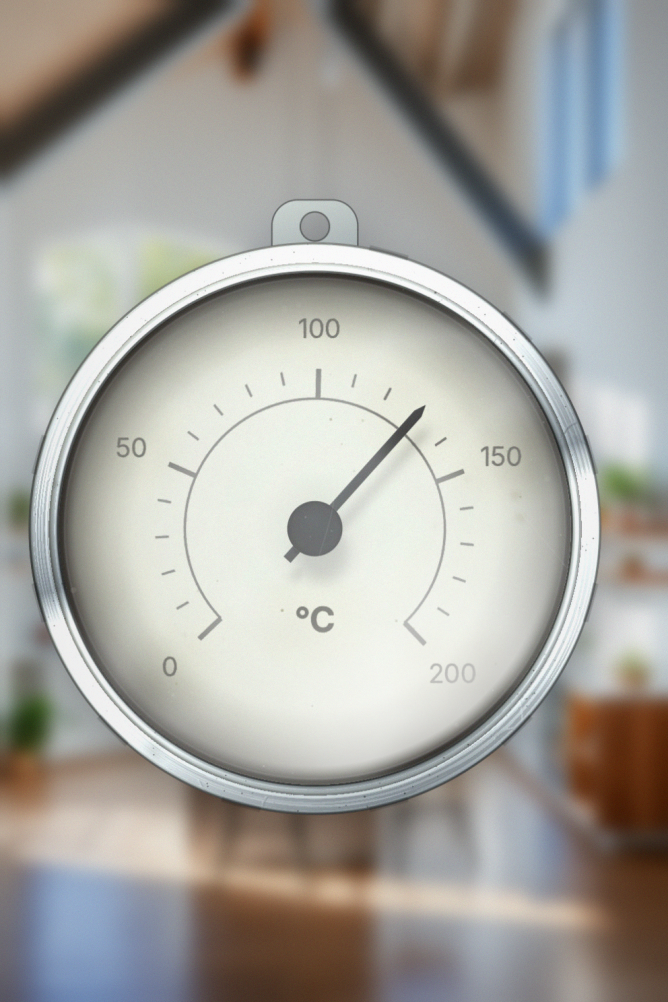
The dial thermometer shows 130 °C
